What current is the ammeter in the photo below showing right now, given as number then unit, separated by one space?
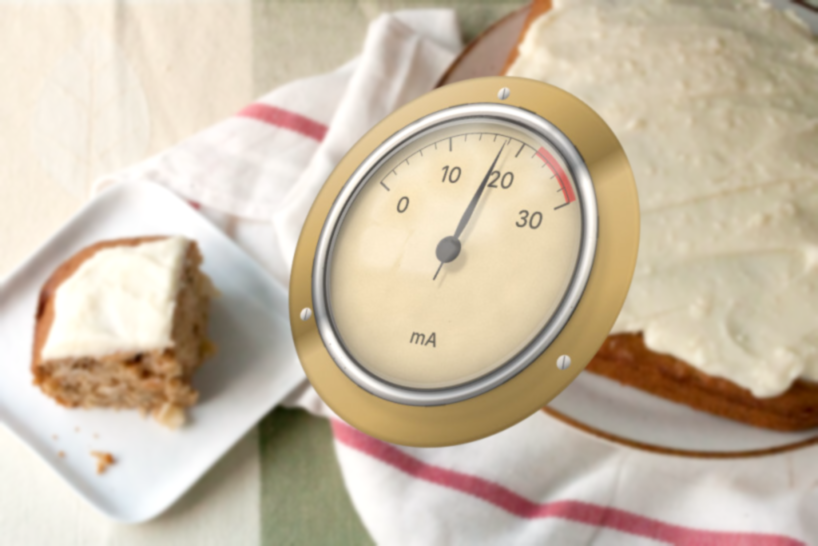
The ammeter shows 18 mA
